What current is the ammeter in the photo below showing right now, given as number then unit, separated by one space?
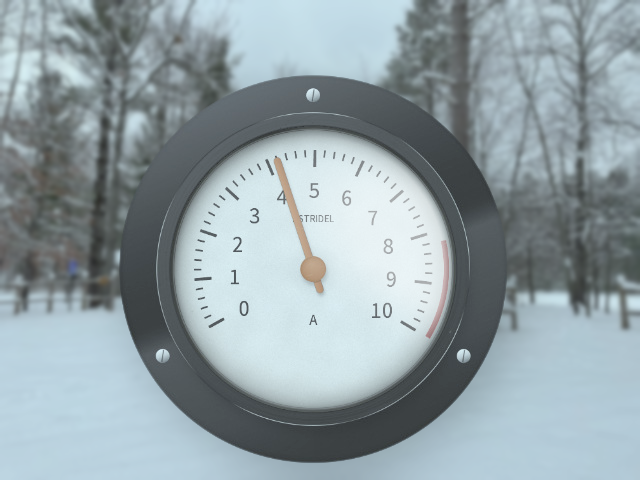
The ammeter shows 4.2 A
